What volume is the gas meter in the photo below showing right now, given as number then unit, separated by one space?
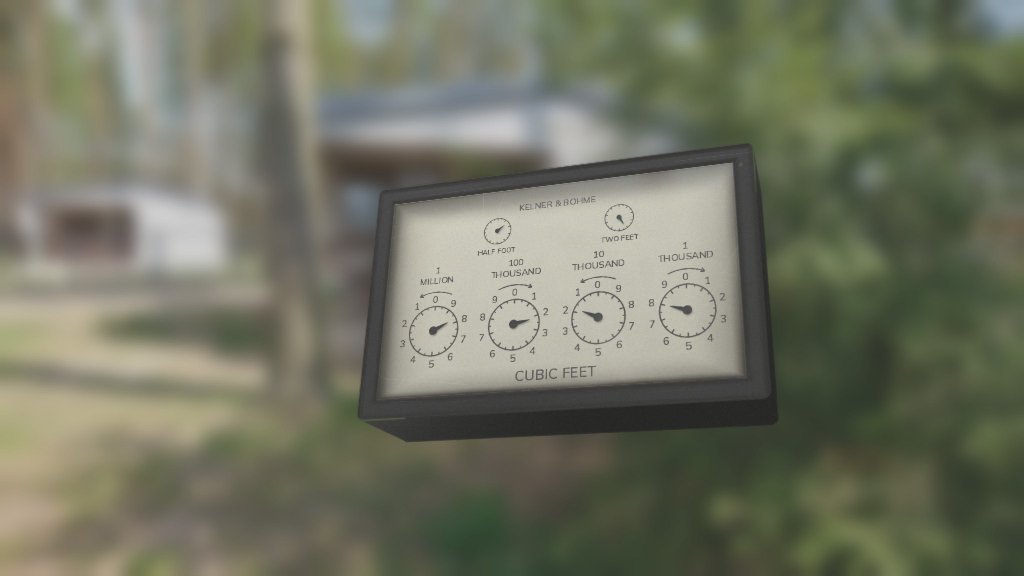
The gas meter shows 821800 ft³
